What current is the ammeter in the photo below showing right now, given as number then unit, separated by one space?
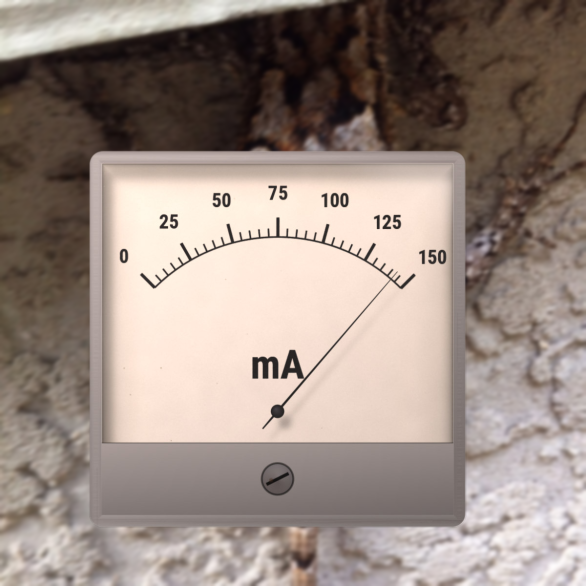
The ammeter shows 142.5 mA
